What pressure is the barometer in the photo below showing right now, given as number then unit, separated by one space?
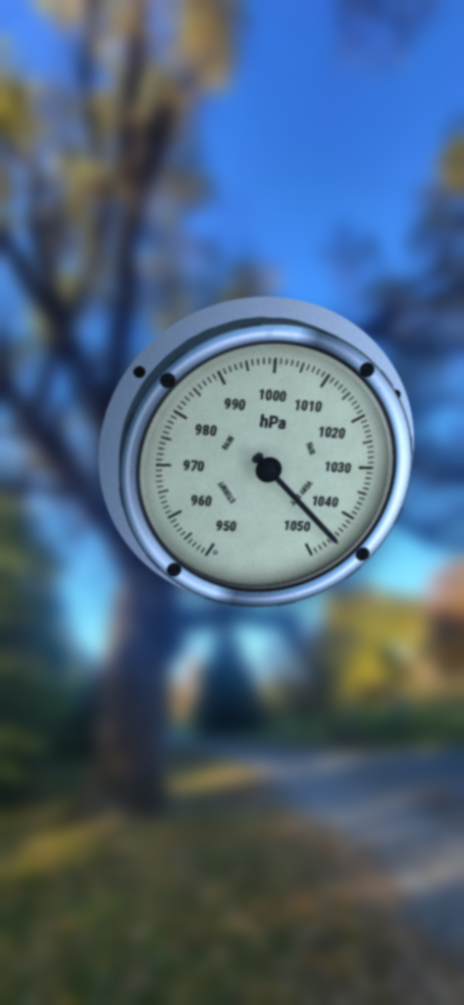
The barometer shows 1045 hPa
